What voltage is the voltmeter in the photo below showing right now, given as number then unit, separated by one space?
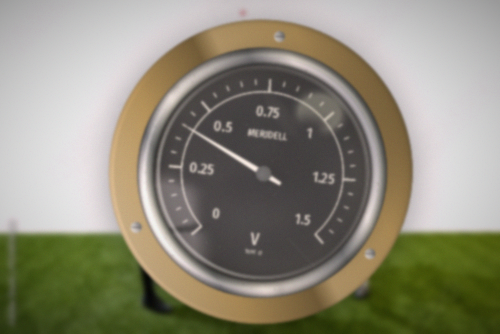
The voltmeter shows 0.4 V
